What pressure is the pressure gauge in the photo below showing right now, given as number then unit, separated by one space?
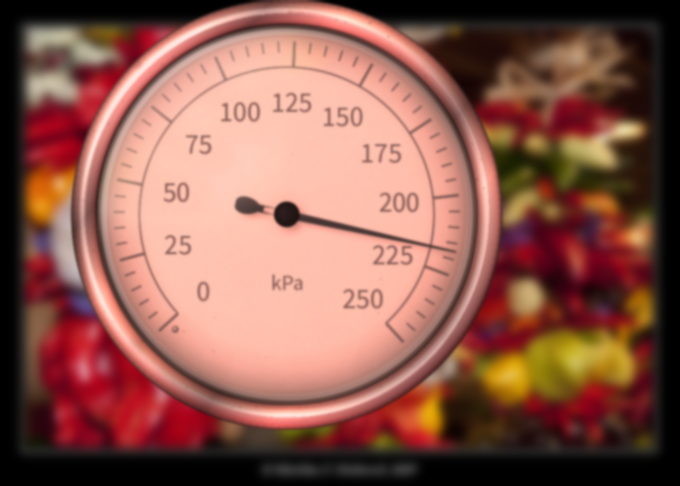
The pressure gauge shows 217.5 kPa
